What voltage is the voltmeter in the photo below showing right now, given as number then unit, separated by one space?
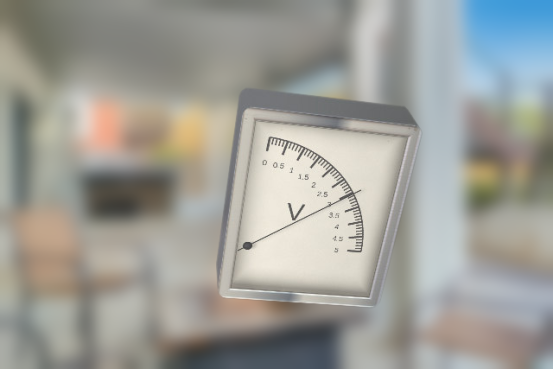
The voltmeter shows 3 V
